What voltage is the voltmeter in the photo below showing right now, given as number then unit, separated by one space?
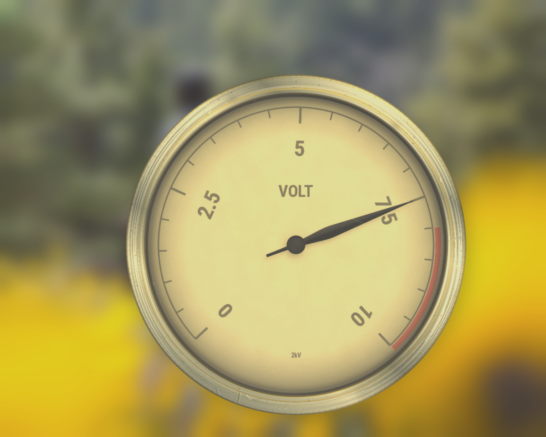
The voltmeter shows 7.5 V
